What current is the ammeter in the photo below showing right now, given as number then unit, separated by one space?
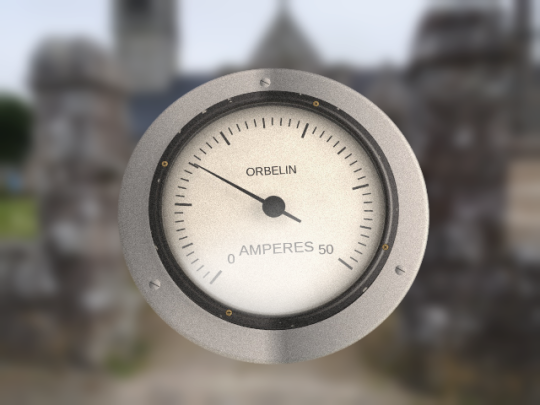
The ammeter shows 15 A
